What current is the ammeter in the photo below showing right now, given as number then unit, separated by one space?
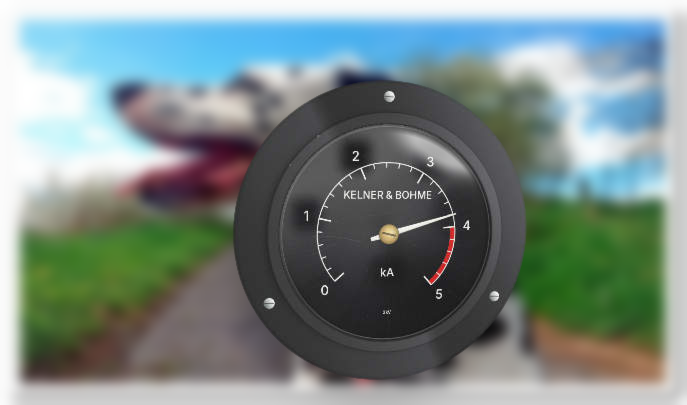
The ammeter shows 3.8 kA
